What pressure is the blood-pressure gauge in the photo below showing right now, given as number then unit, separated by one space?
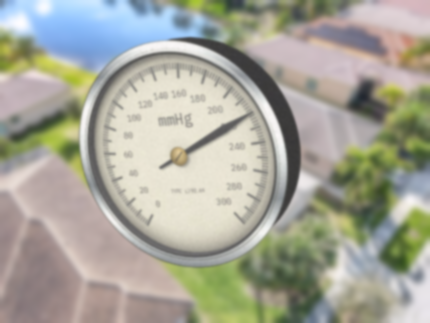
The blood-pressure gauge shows 220 mmHg
